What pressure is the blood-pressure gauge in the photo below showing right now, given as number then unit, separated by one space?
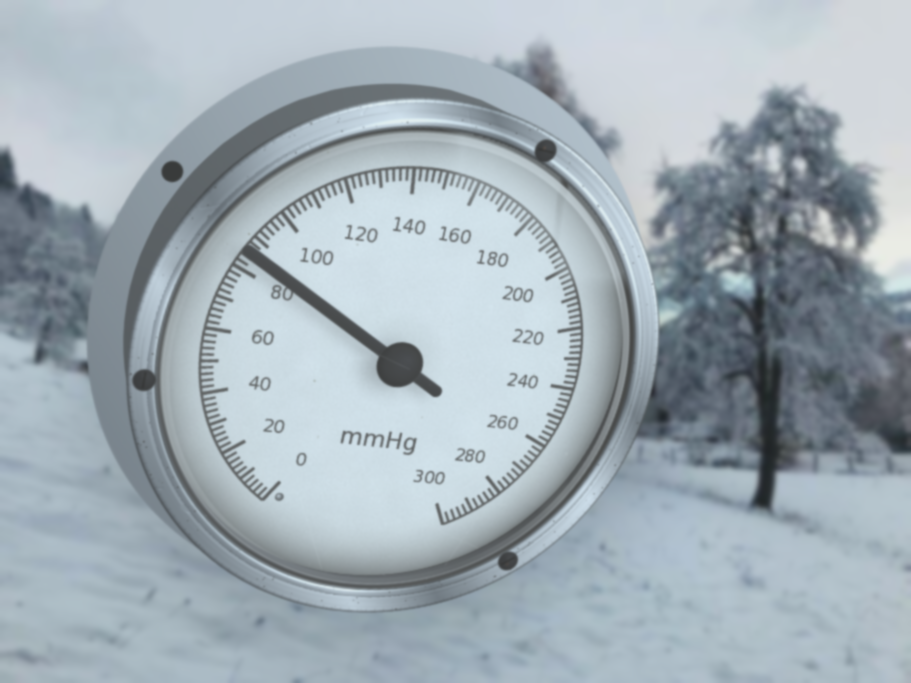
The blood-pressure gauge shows 86 mmHg
